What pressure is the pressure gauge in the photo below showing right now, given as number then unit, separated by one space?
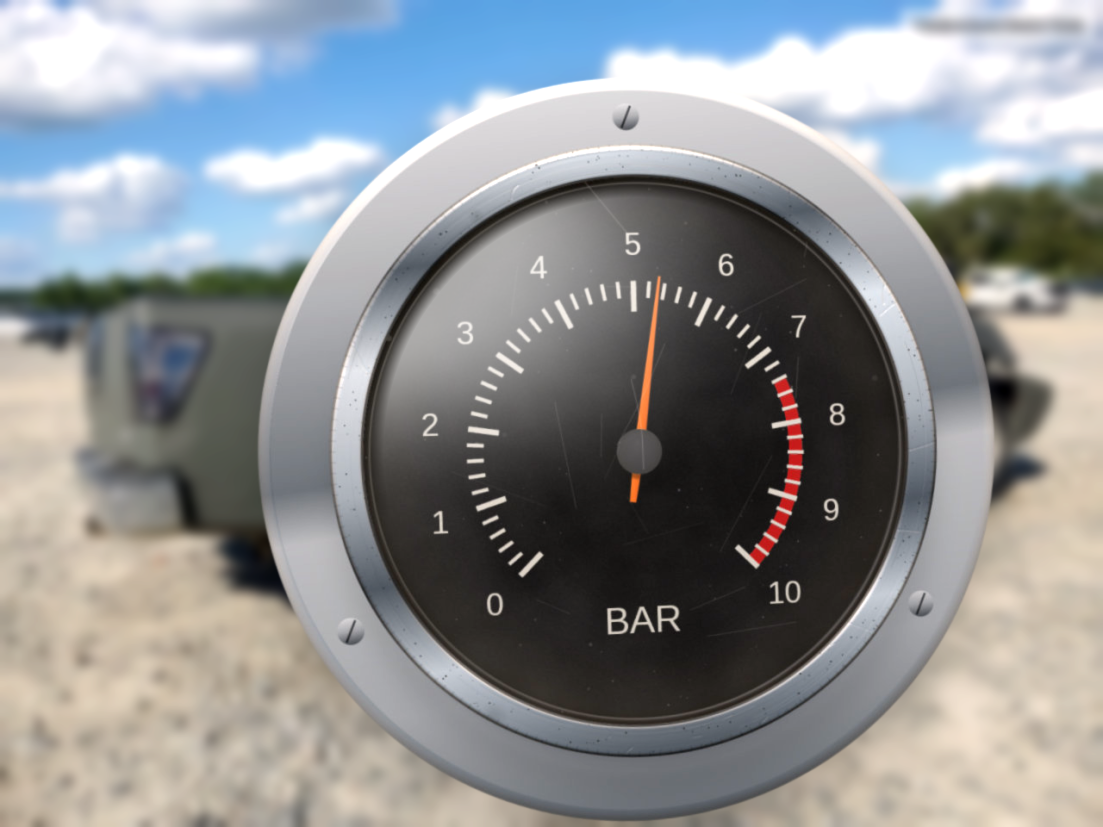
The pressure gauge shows 5.3 bar
